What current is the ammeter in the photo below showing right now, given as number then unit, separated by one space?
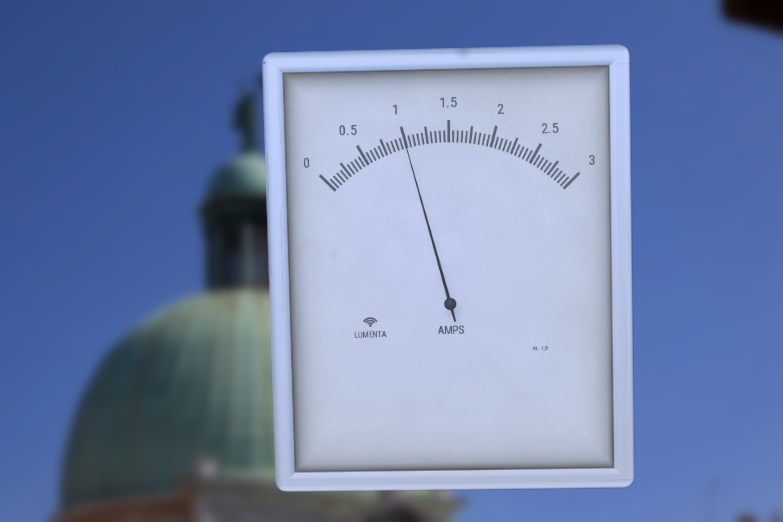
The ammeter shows 1 A
